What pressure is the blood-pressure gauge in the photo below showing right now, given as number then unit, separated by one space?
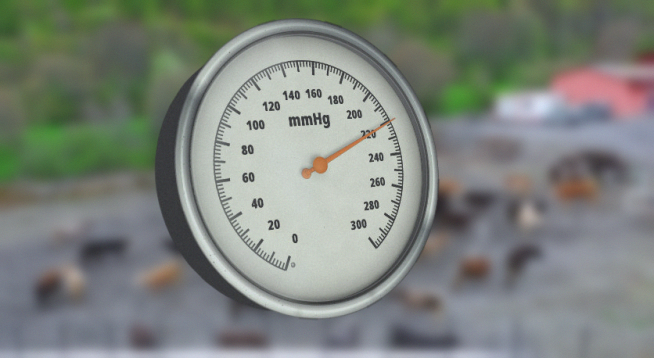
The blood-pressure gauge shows 220 mmHg
